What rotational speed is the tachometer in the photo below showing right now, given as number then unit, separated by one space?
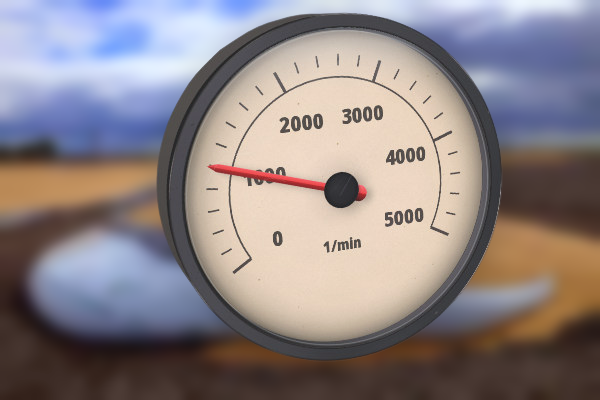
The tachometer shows 1000 rpm
